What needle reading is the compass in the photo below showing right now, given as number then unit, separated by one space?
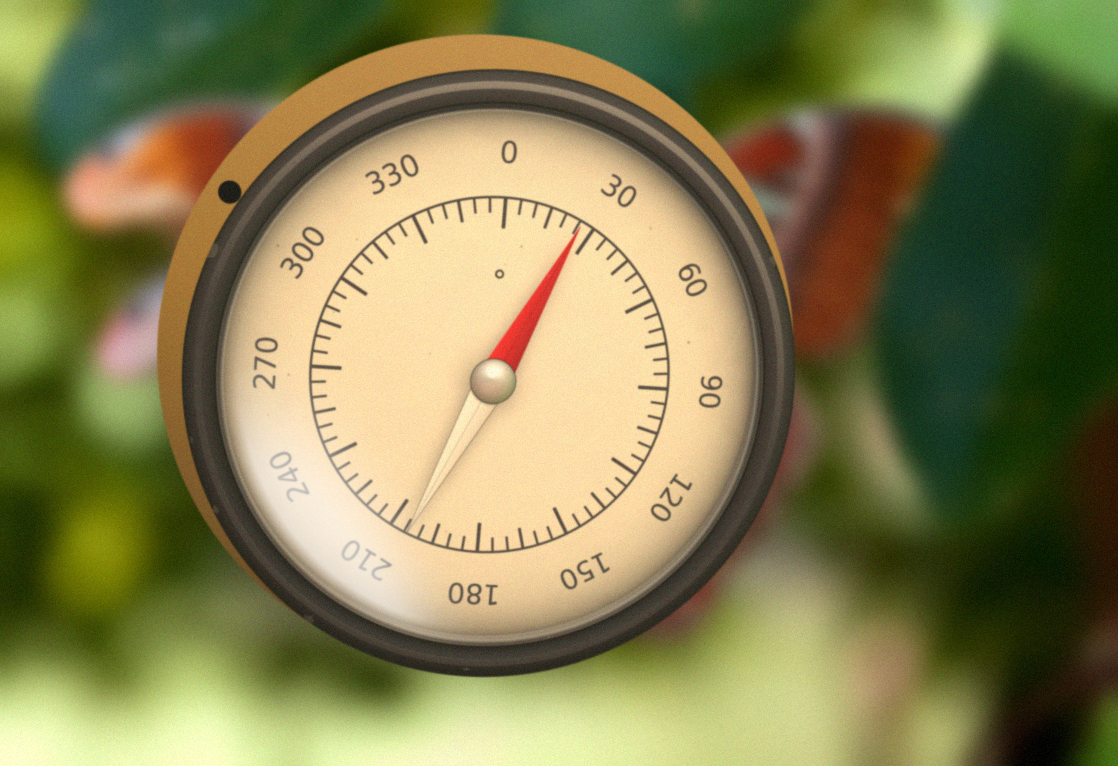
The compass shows 25 °
